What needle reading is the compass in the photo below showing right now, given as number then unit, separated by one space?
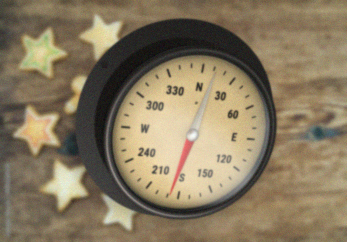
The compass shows 190 °
